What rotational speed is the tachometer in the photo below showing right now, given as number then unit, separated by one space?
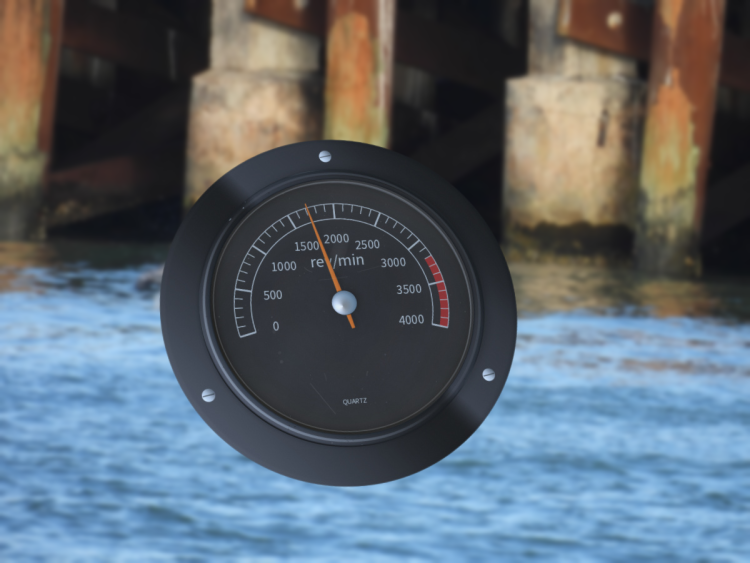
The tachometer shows 1700 rpm
